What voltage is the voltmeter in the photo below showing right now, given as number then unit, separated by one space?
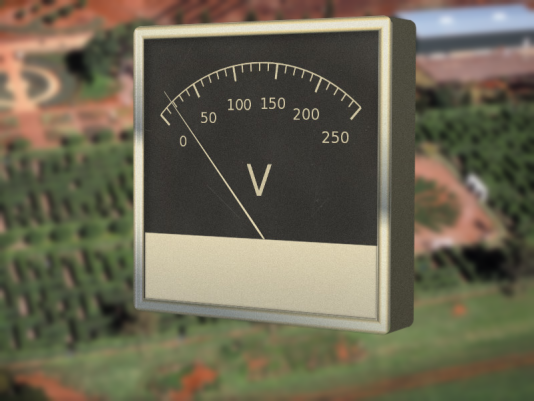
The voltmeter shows 20 V
